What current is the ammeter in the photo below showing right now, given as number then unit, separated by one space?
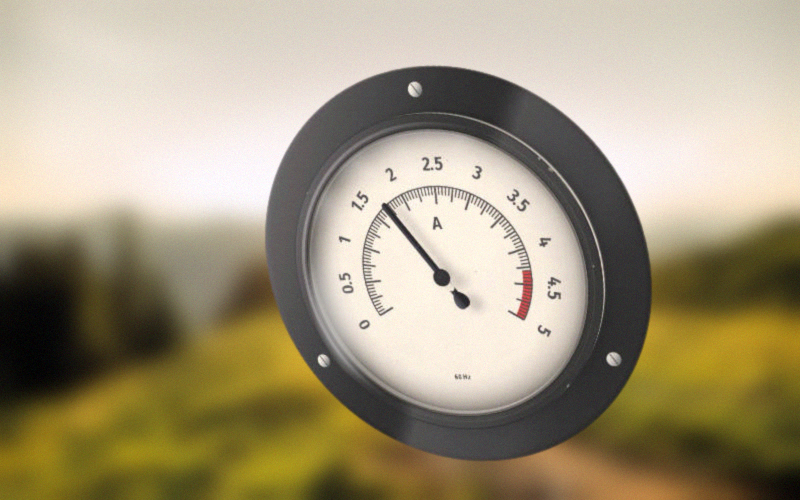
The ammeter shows 1.75 A
